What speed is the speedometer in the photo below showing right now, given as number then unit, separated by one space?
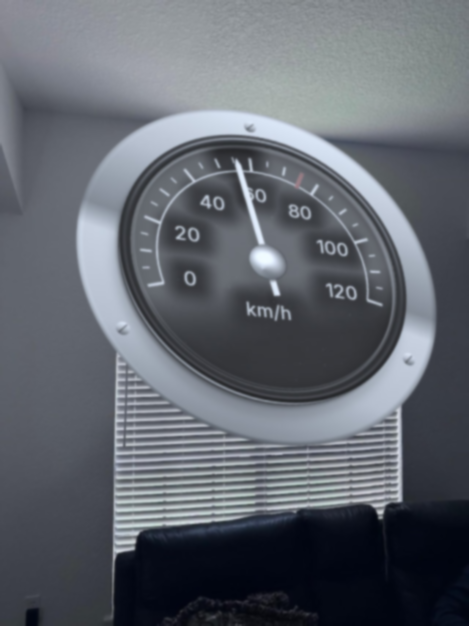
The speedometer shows 55 km/h
